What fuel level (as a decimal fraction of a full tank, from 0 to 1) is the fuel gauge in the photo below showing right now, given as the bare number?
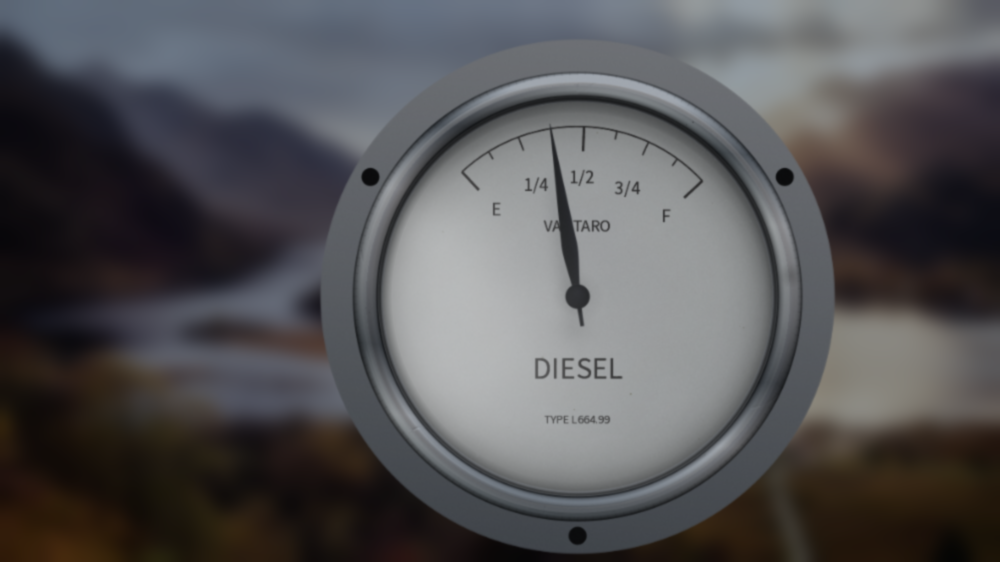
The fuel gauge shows 0.375
